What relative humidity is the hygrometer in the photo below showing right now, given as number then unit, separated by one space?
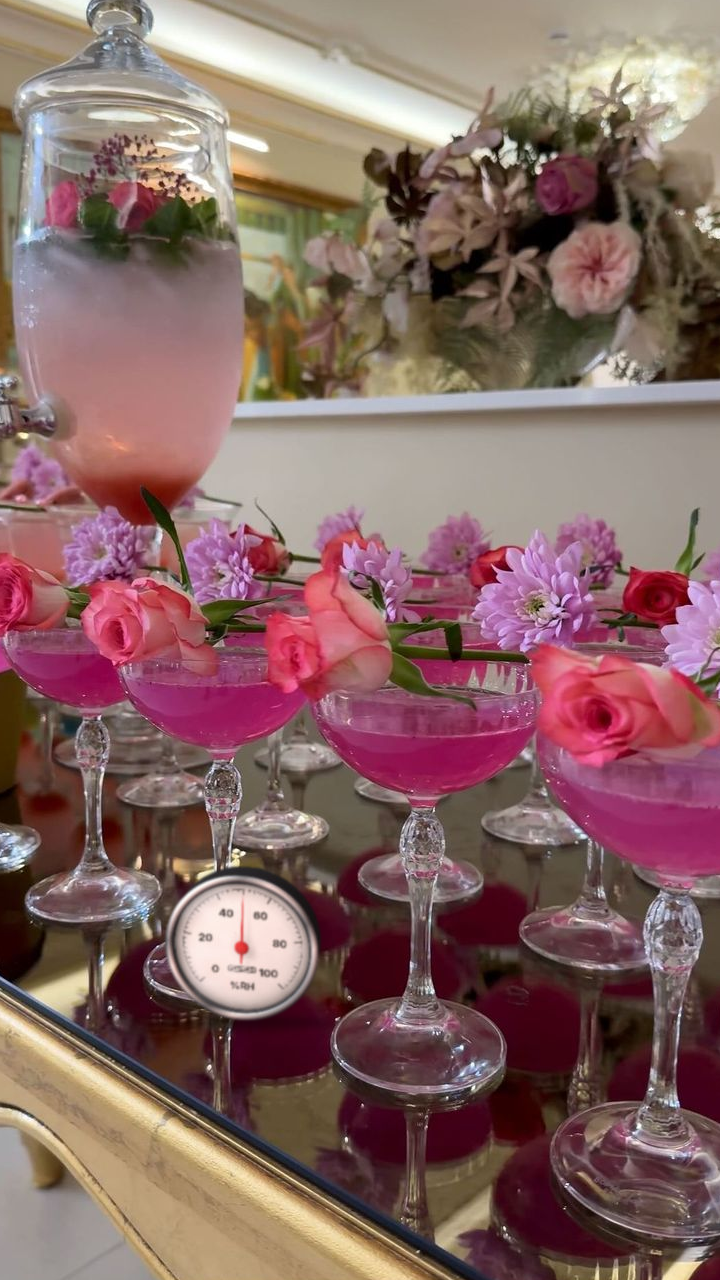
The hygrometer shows 50 %
